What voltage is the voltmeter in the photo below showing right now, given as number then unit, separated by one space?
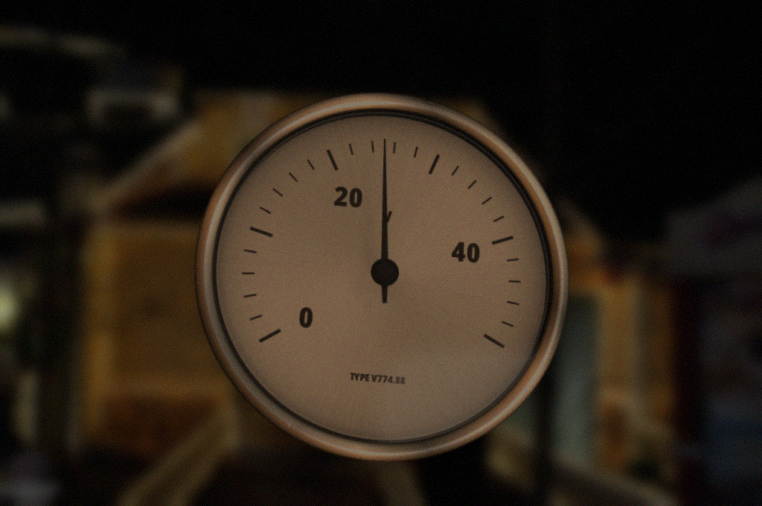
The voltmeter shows 25 V
